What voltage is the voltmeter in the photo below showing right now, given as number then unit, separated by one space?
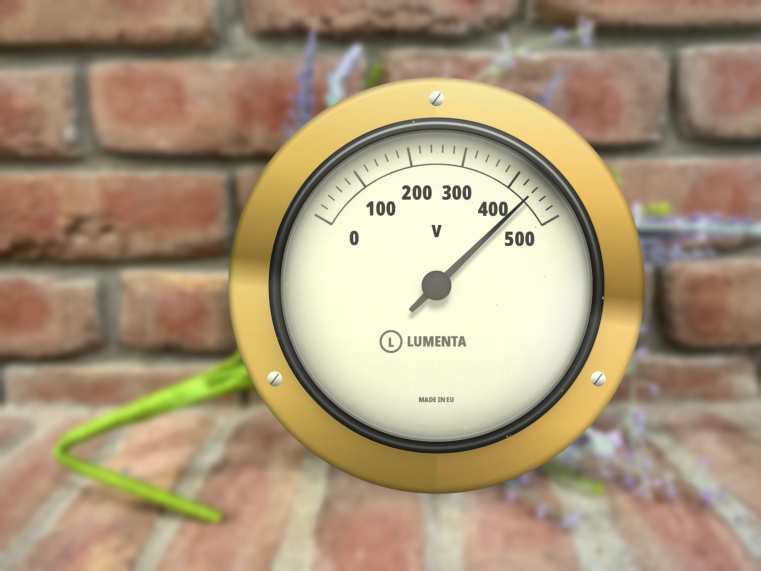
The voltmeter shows 440 V
